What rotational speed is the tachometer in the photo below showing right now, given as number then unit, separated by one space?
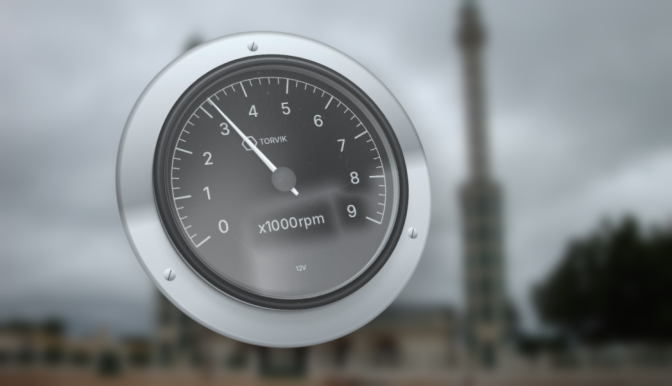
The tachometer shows 3200 rpm
